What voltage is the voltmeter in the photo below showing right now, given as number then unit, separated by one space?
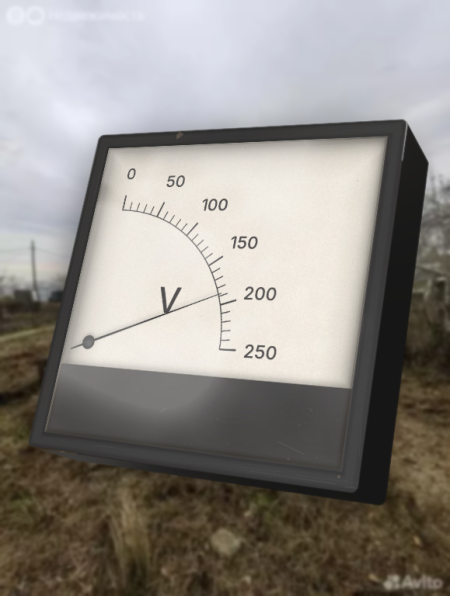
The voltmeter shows 190 V
